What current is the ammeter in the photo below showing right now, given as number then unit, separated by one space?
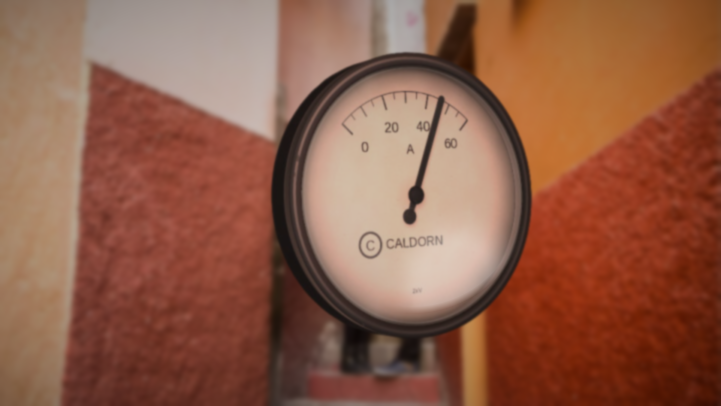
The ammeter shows 45 A
